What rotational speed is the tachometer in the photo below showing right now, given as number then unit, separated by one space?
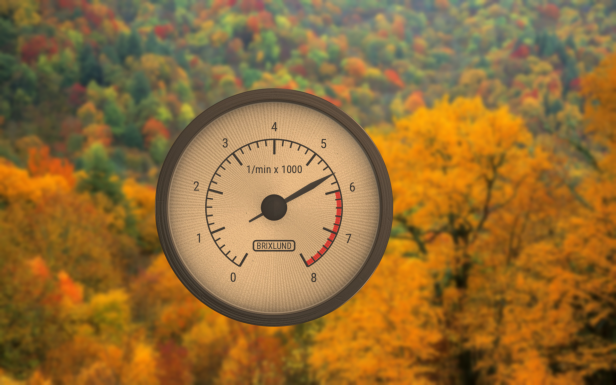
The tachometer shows 5600 rpm
